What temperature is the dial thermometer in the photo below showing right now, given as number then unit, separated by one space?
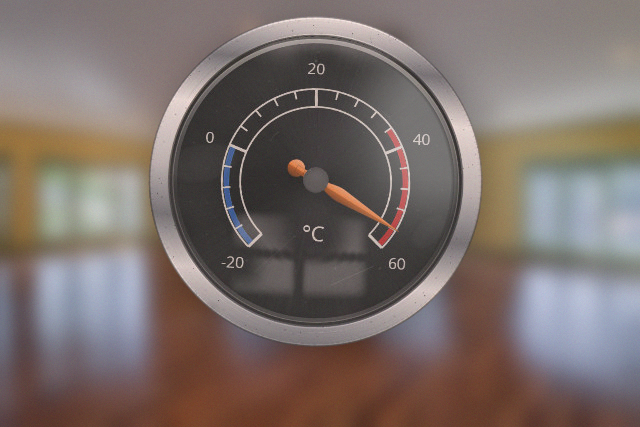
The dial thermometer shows 56 °C
